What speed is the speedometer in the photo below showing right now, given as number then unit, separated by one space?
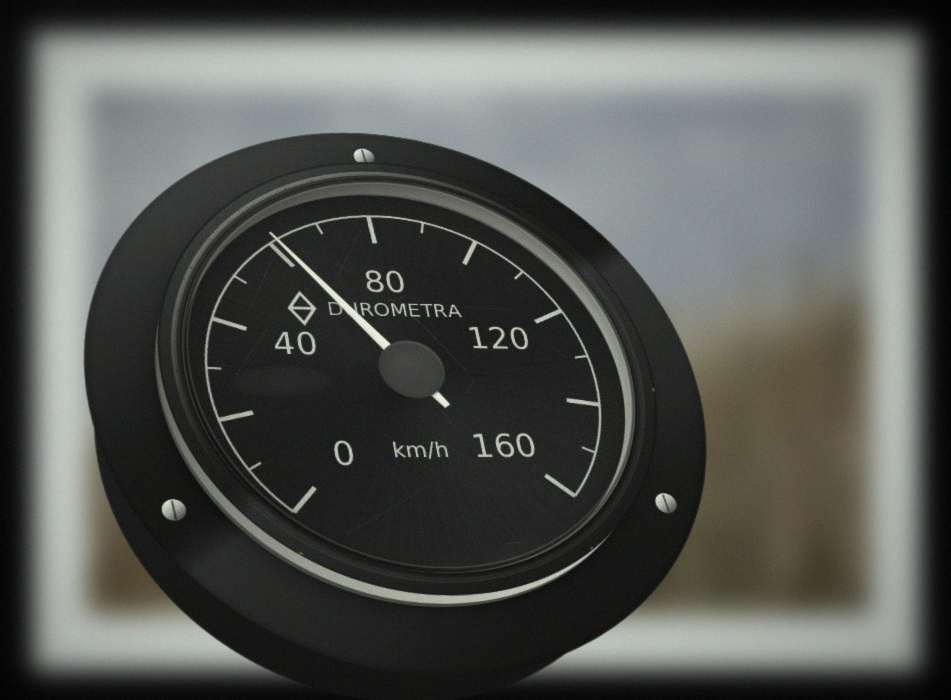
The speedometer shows 60 km/h
